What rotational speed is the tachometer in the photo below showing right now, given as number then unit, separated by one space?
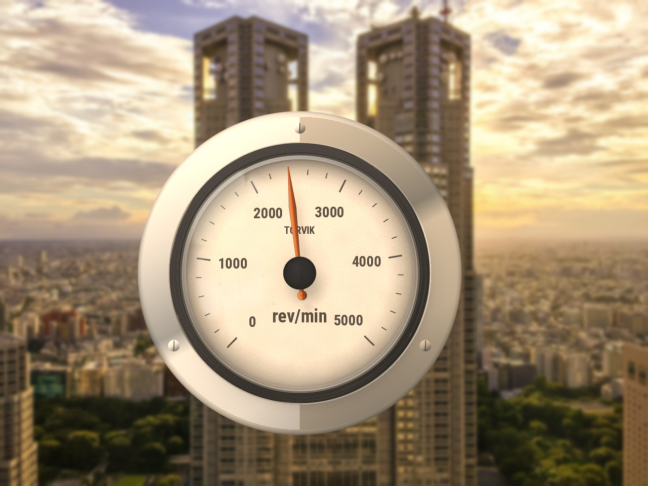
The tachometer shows 2400 rpm
